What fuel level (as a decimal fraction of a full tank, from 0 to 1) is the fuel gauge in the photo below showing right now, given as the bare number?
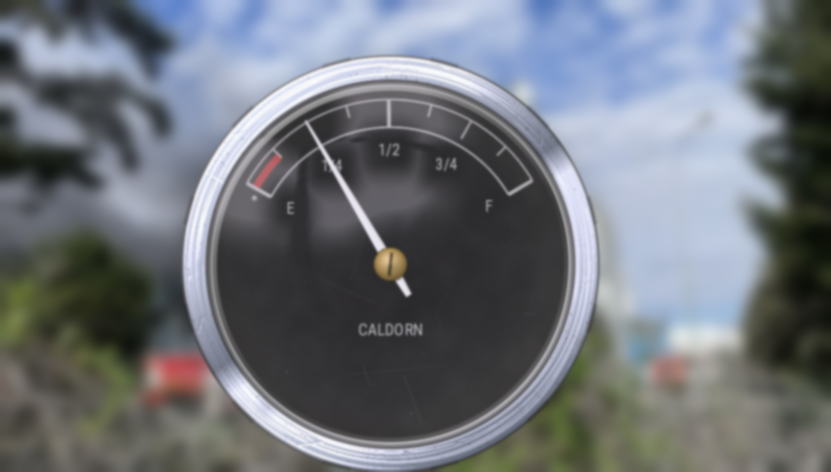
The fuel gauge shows 0.25
